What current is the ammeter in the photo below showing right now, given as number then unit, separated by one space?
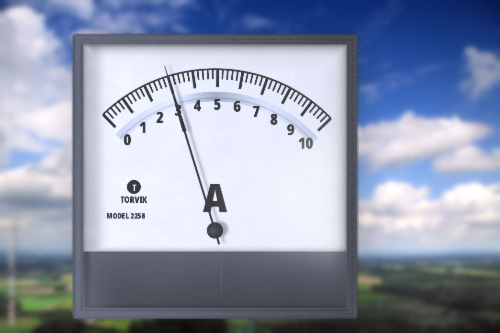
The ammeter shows 3 A
